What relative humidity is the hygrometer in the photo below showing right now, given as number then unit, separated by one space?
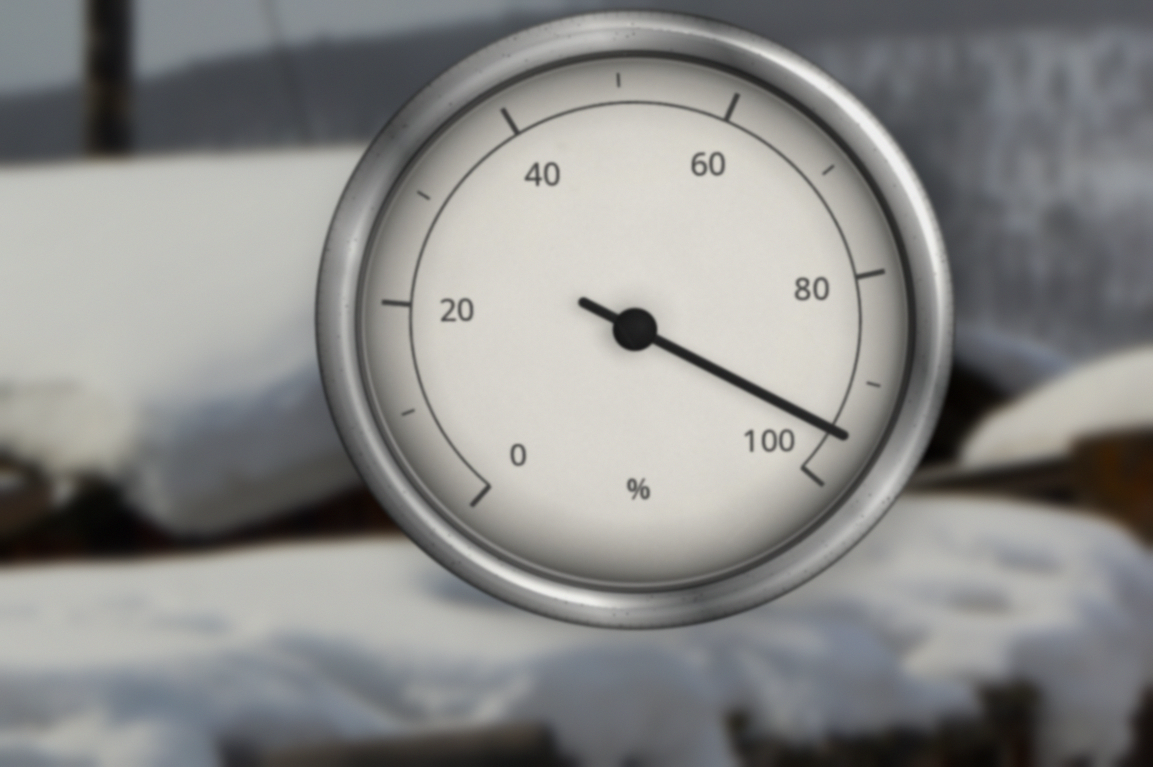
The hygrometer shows 95 %
